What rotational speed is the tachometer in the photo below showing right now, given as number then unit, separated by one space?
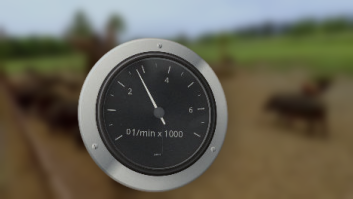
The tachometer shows 2750 rpm
